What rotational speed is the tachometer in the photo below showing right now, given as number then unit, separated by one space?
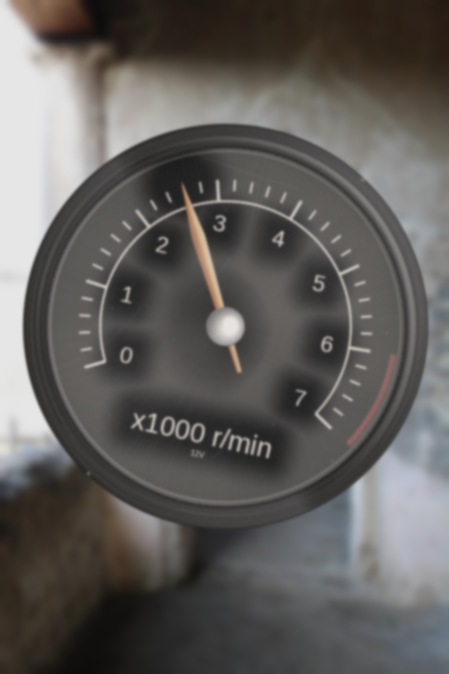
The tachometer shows 2600 rpm
